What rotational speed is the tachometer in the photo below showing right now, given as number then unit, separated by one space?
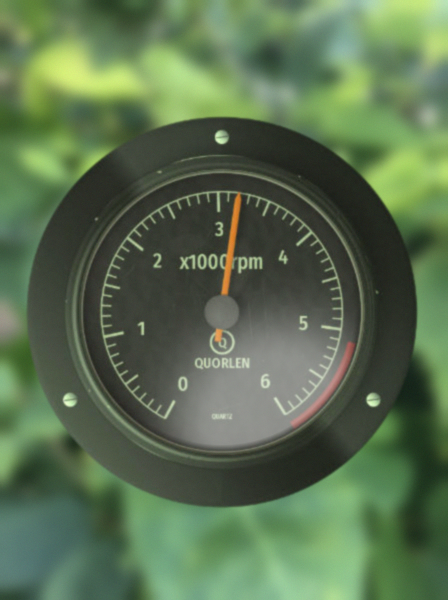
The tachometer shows 3200 rpm
